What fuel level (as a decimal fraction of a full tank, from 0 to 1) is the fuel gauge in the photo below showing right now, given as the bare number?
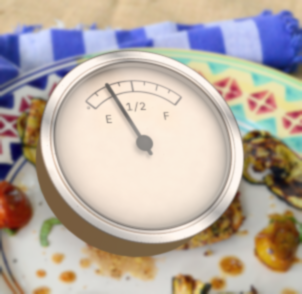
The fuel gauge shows 0.25
